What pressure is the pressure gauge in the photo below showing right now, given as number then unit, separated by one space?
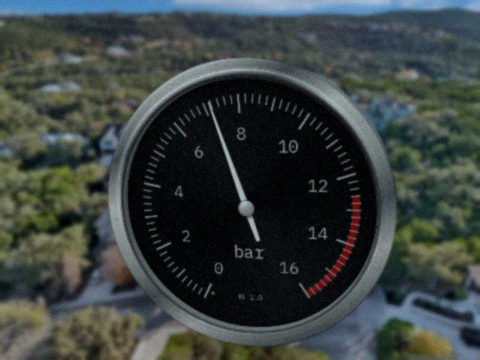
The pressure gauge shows 7.2 bar
